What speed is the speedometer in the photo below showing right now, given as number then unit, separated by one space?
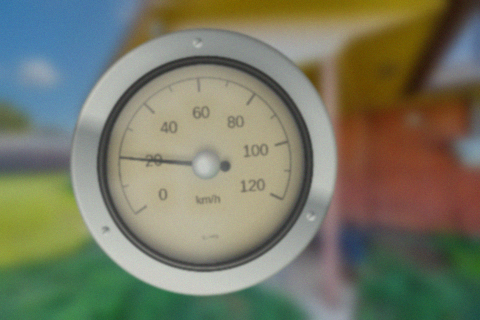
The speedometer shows 20 km/h
